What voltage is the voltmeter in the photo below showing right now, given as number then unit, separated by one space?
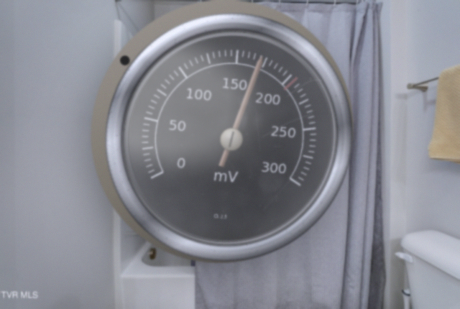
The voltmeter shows 170 mV
